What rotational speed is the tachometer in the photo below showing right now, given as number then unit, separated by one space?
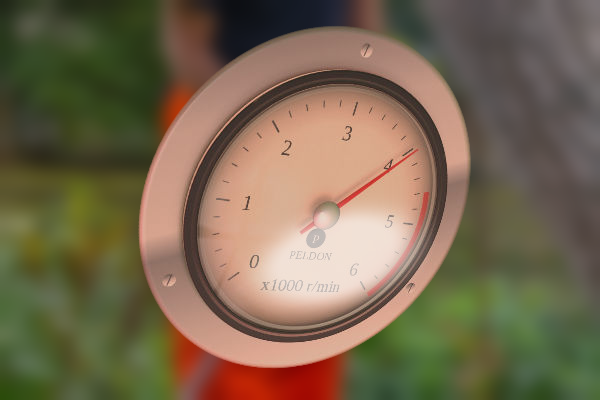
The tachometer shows 4000 rpm
